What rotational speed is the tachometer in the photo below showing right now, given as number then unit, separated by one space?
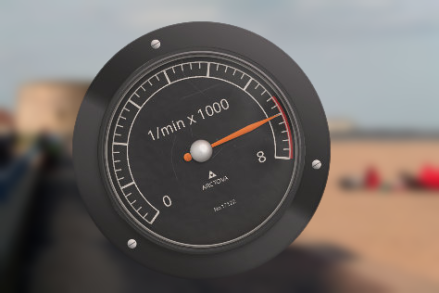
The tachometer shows 7000 rpm
